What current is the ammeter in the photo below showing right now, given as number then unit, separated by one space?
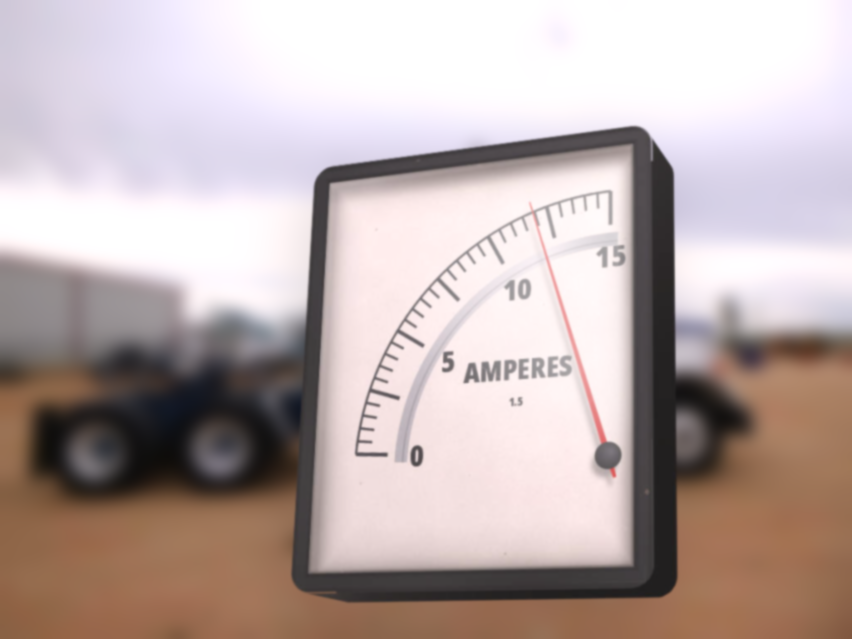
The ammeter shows 12 A
